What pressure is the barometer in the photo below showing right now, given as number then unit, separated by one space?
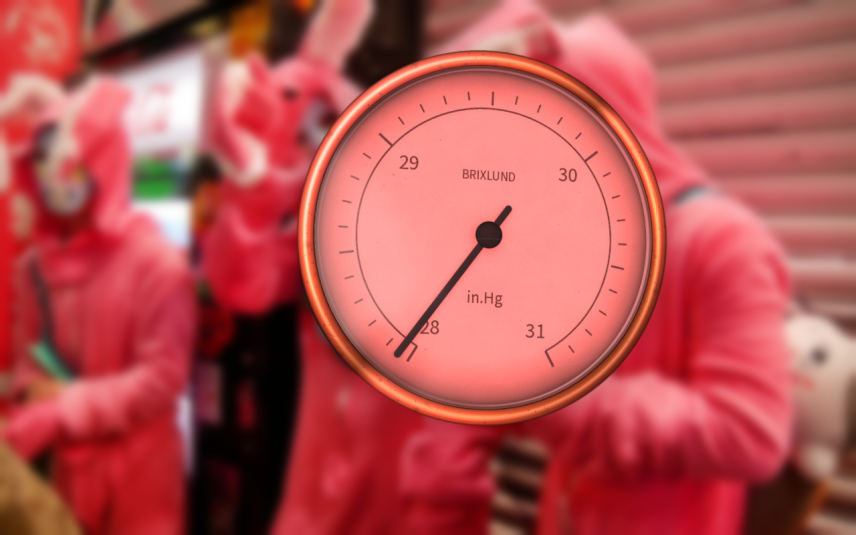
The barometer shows 28.05 inHg
